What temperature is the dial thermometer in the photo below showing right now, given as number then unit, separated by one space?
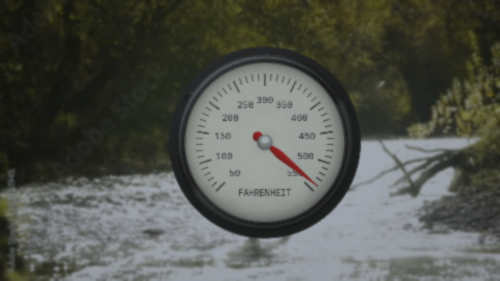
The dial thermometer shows 540 °F
